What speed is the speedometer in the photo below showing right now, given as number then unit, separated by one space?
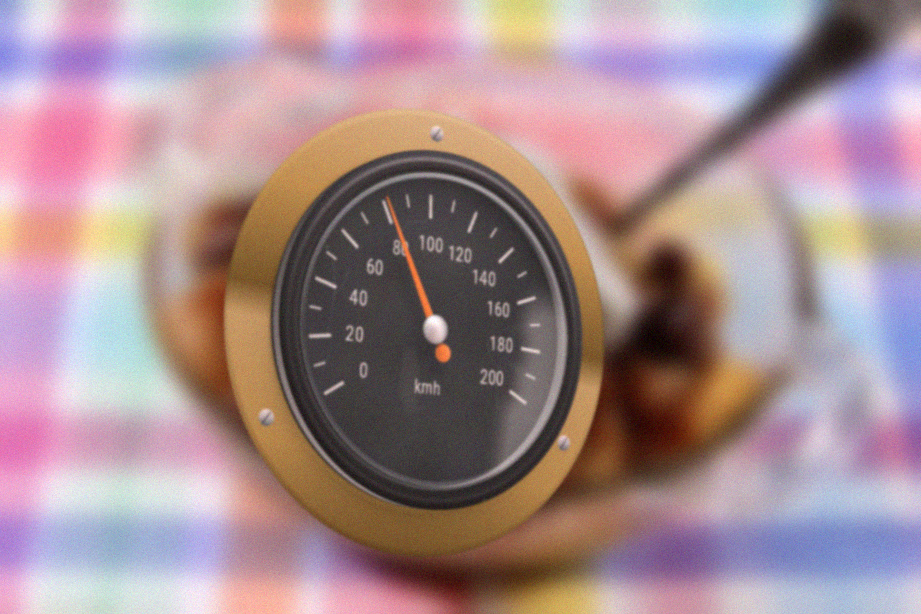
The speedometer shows 80 km/h
